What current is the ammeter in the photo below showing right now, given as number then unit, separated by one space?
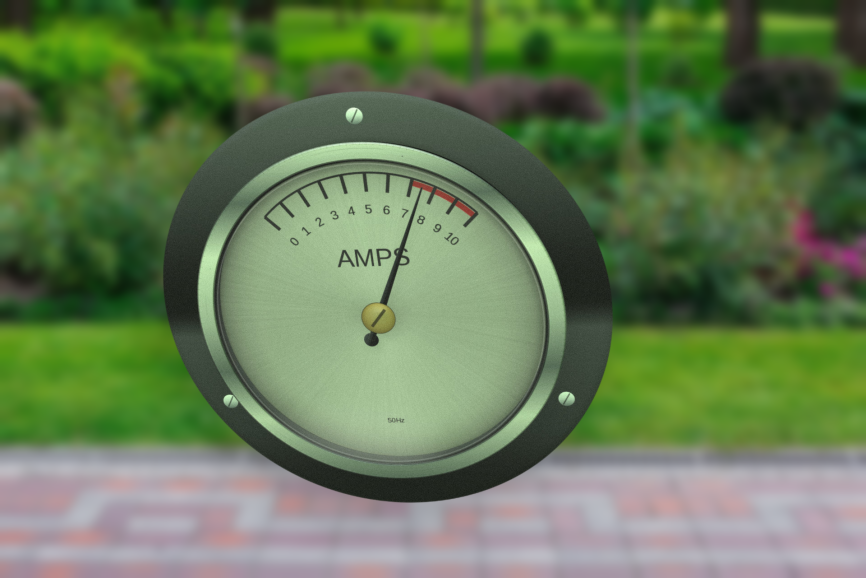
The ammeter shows 7.5 A
